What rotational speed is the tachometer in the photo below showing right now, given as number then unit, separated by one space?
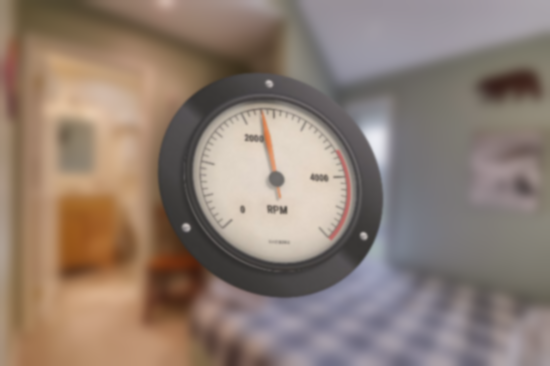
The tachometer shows 2300 rpm
